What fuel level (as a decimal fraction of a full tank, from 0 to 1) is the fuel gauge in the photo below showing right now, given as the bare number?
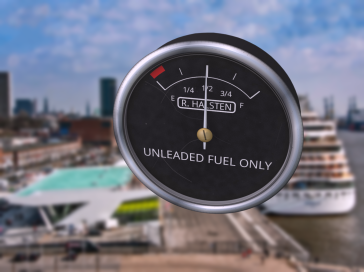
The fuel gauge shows 0.5
